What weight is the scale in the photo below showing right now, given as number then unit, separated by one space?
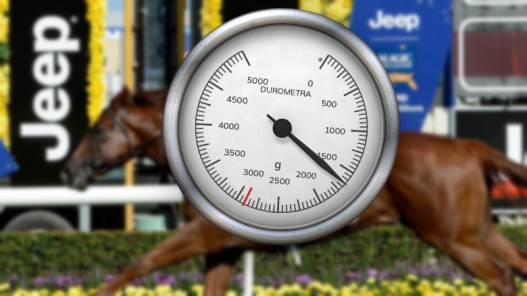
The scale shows 1650 g
